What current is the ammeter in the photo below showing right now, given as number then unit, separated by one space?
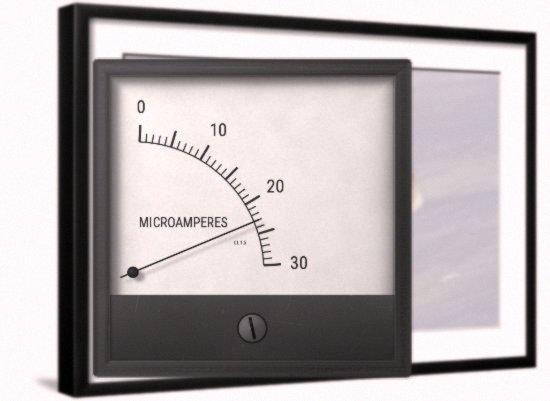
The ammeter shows 23 µA
